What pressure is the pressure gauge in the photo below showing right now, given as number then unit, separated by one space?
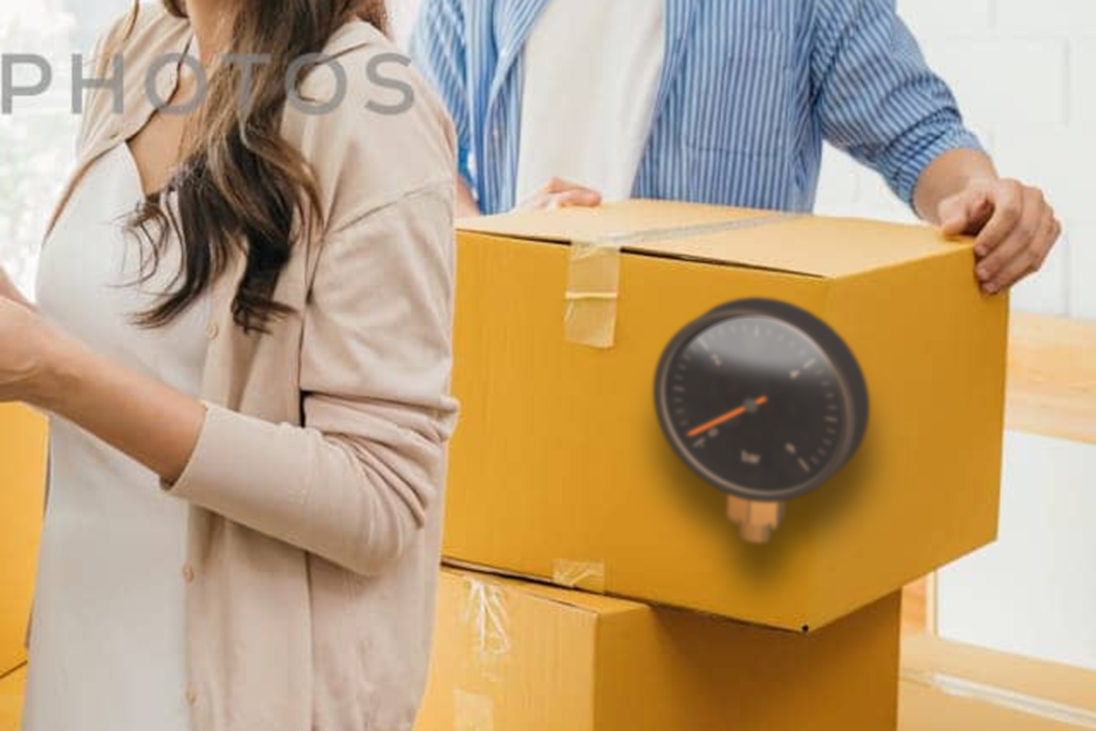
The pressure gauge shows 0.2 bar
